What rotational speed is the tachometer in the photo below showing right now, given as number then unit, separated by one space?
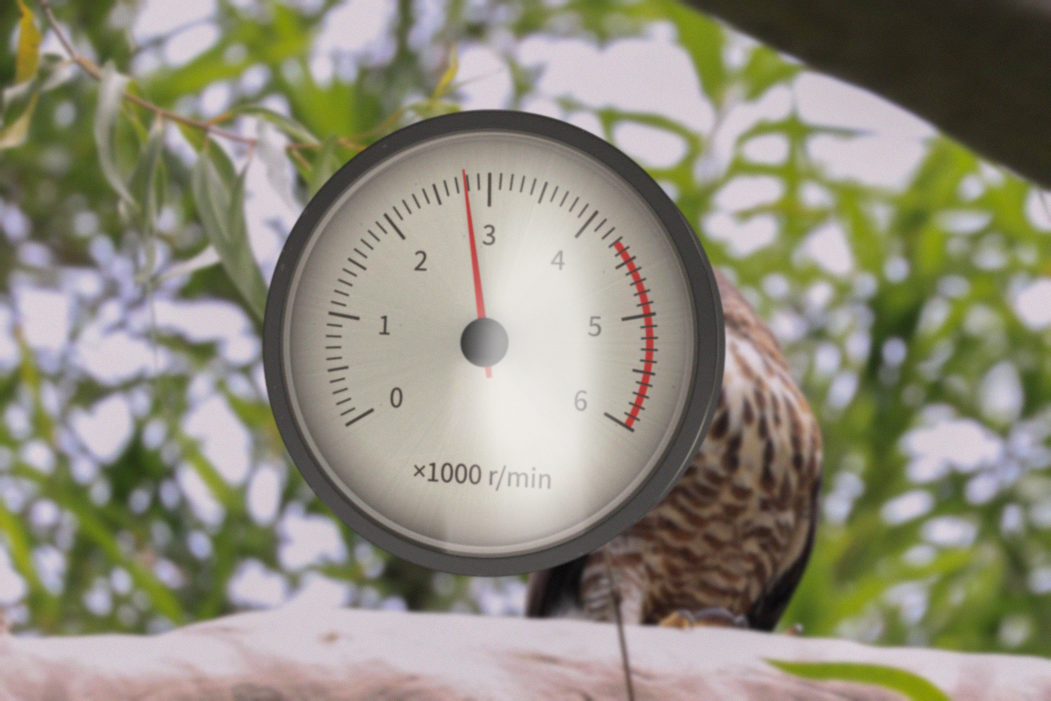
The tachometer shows 2800 rpm
